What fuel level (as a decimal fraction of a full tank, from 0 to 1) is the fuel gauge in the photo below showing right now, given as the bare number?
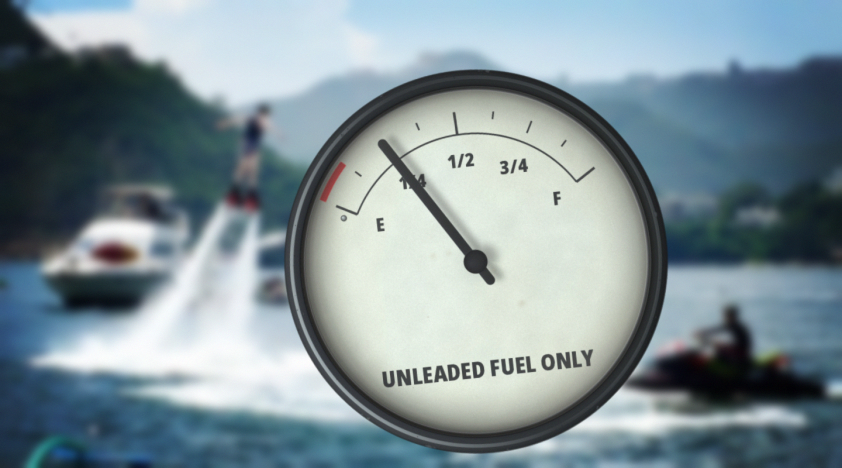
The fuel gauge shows 0.25
